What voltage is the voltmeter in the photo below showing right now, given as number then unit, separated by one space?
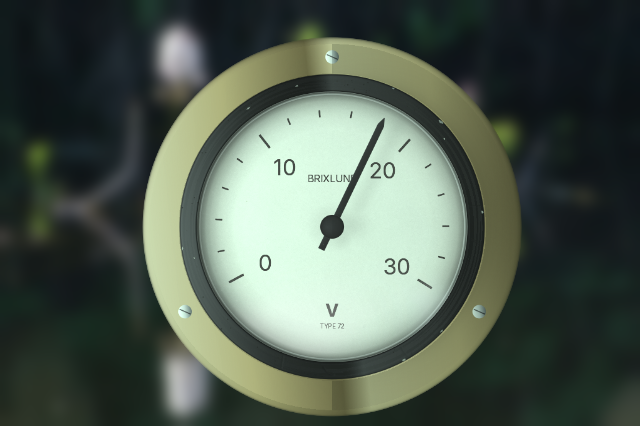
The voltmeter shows 18 V
